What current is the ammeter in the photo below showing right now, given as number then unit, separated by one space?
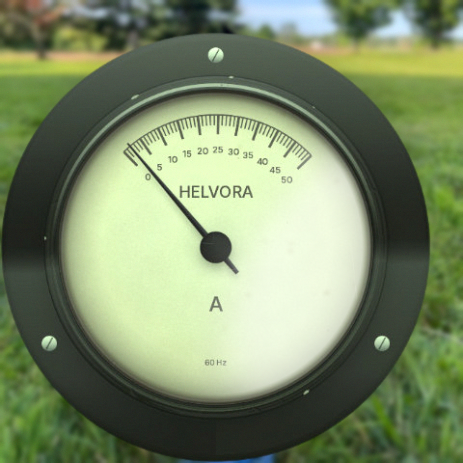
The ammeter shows 2 A
